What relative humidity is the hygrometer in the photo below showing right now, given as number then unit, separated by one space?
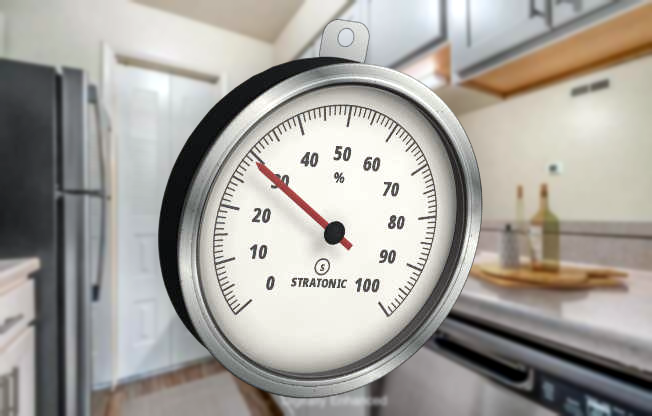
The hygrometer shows 29 %
